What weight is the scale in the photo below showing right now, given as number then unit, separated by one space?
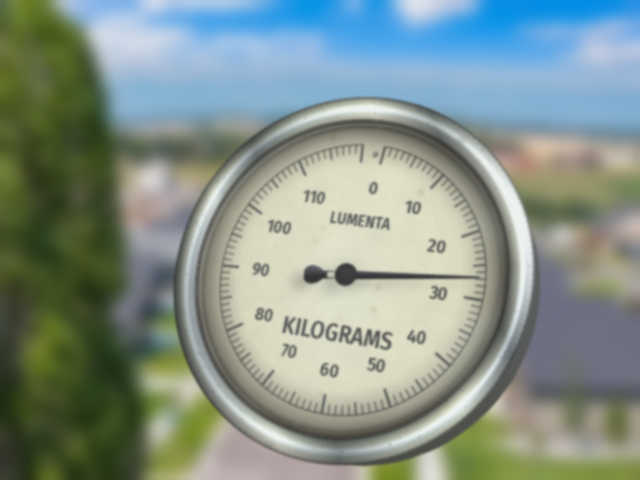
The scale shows 27 kg
